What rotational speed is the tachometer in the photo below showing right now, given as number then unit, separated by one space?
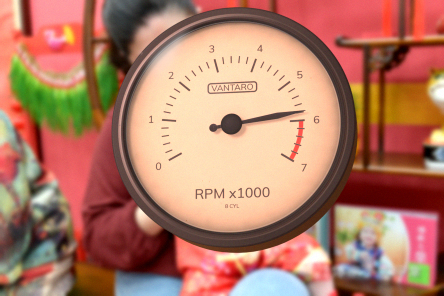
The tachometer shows 5800 rpm
